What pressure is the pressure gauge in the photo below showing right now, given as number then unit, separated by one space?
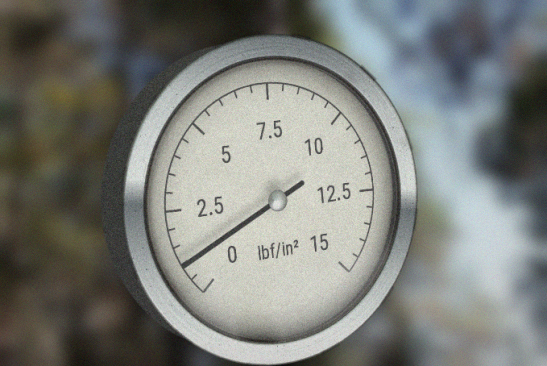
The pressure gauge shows 1 psi
